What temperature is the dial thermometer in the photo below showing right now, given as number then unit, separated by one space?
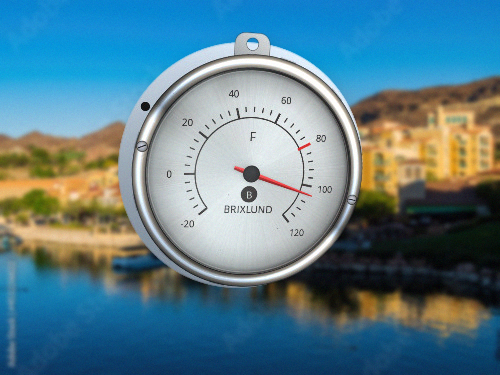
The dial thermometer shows 104 °F
